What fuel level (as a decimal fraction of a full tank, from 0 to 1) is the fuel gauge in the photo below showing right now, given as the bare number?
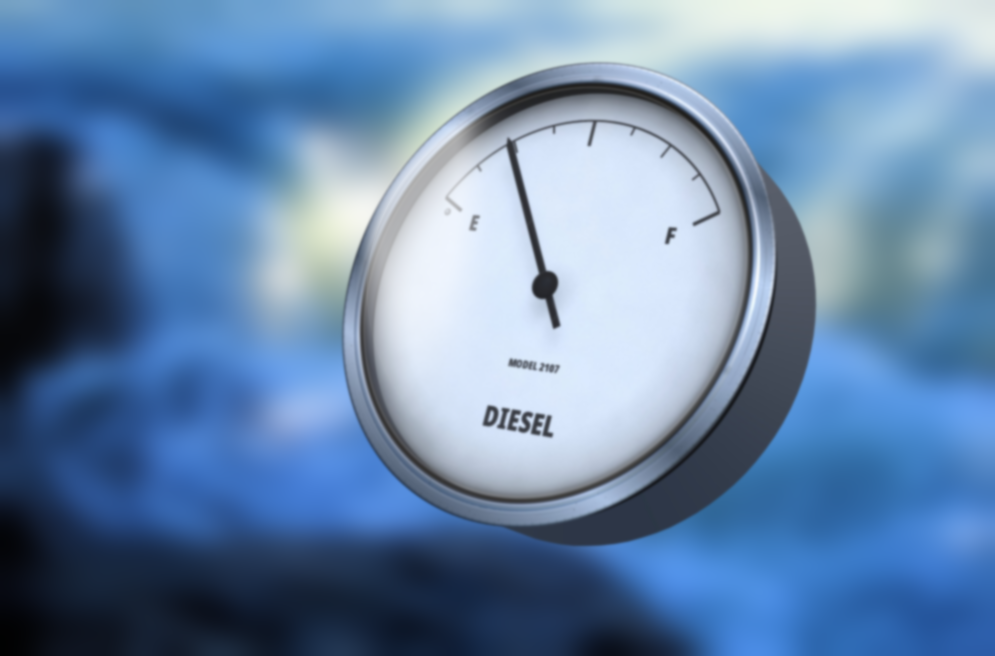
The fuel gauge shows 0.25
